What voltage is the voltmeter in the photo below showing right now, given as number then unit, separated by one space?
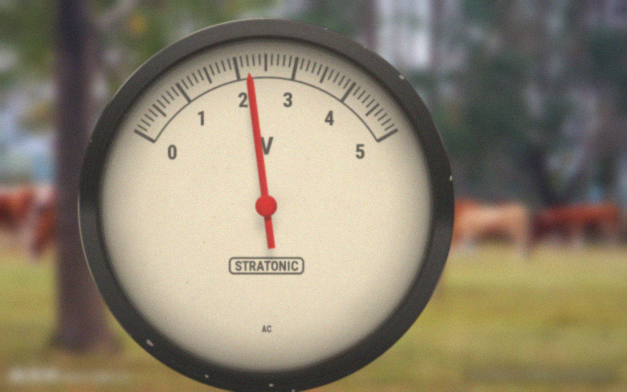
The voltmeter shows 2.2 V
